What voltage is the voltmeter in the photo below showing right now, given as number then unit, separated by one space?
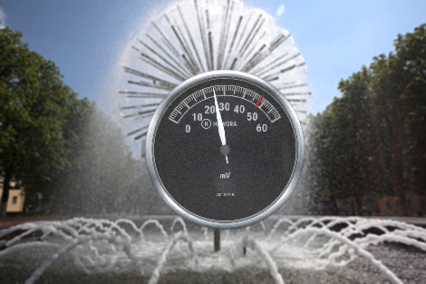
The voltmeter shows 25 mV
